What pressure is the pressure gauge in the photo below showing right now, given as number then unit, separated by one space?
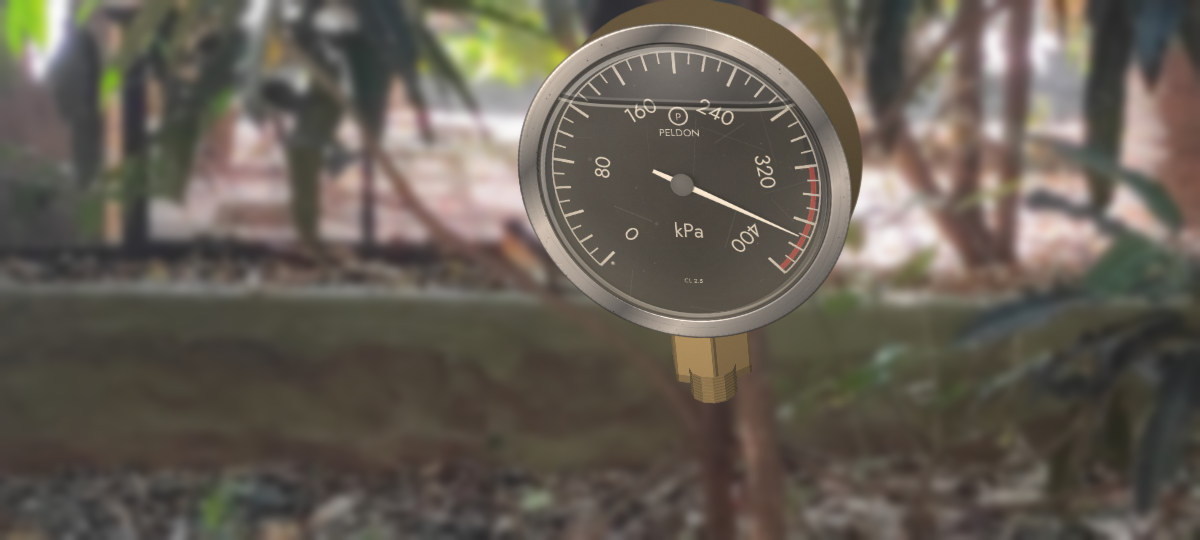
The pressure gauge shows 370 kPa
